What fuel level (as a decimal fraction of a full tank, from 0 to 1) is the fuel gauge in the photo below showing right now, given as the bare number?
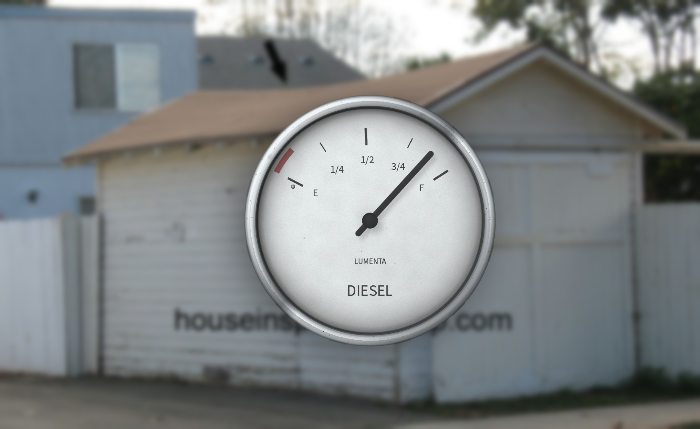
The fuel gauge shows 0.875
